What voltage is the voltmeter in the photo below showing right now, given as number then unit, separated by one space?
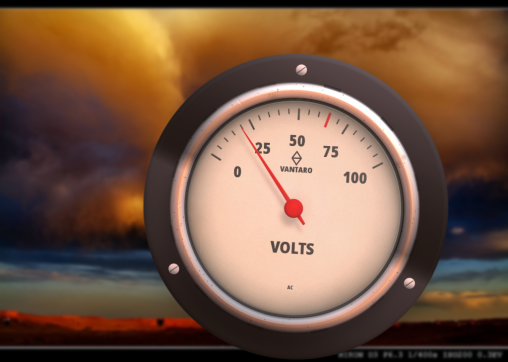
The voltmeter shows 20 V
